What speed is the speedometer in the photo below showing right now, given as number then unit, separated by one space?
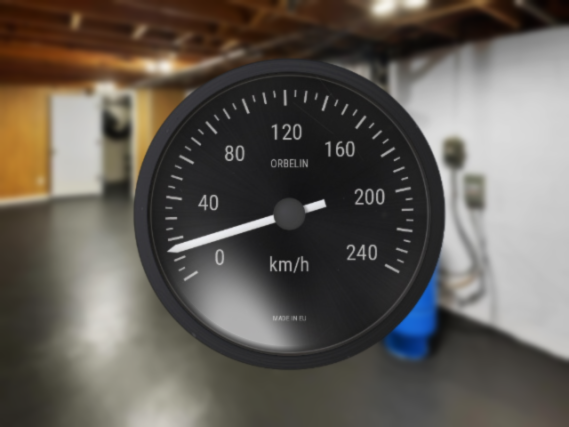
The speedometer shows 15 km/h
